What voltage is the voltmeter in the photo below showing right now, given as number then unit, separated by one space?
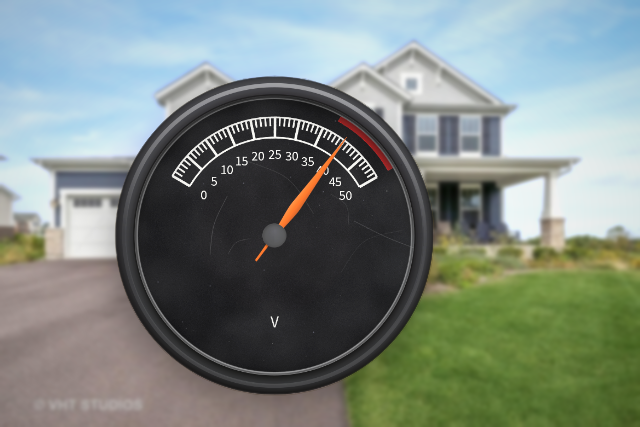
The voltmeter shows 40 V
